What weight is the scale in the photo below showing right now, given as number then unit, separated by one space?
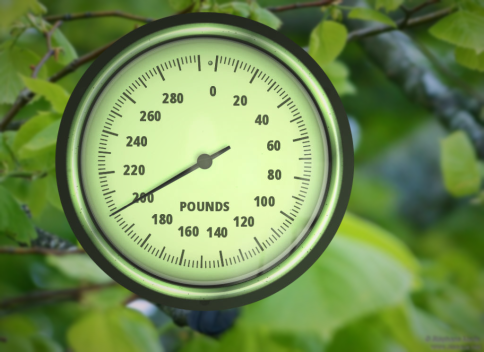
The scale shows 200 lb
